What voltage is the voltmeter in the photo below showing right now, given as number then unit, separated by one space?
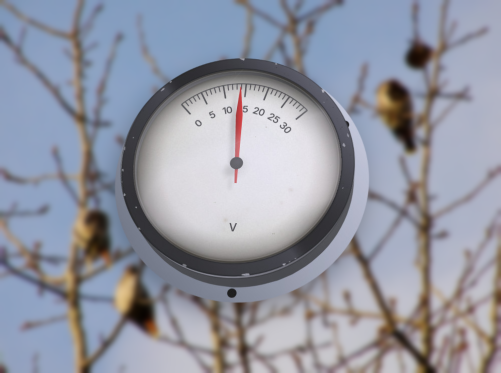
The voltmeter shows 14 V
